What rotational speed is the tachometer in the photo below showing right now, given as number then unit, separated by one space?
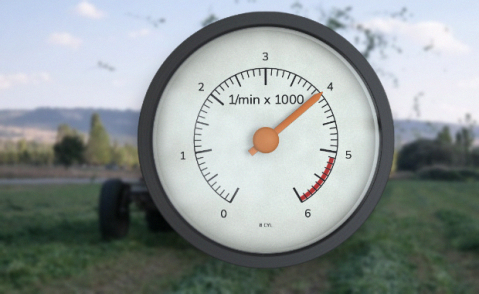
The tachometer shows 4000 rpm
